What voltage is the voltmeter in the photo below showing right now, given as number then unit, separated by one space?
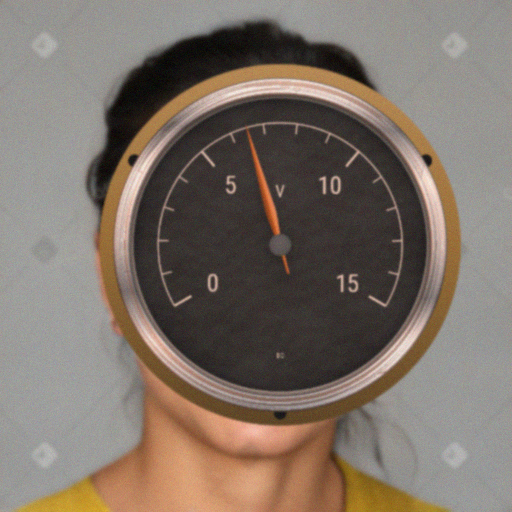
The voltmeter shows 6.5 V
